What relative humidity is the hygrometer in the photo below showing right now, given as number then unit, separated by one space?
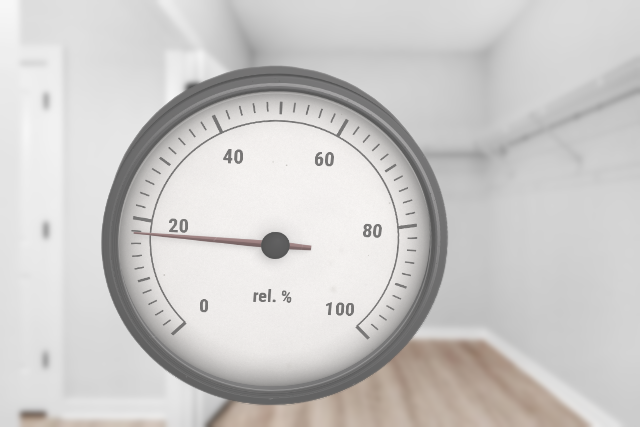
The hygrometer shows 18 %
